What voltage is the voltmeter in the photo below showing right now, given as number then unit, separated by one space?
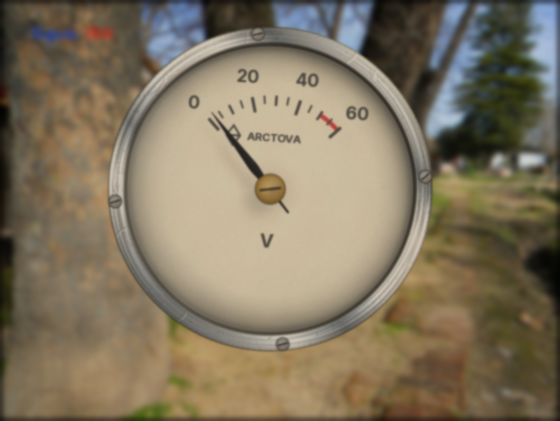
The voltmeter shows 2.5 V
